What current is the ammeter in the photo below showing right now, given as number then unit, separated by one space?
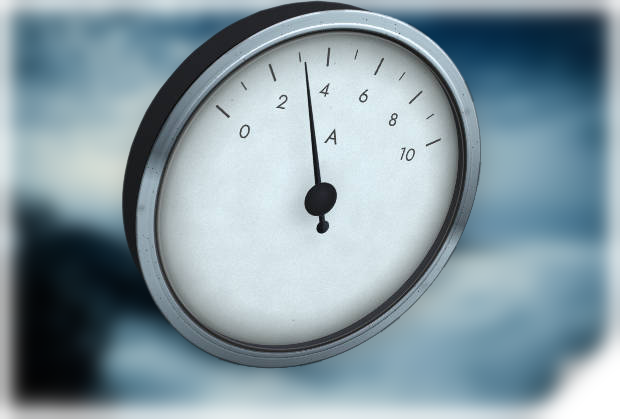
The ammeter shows 3 A
